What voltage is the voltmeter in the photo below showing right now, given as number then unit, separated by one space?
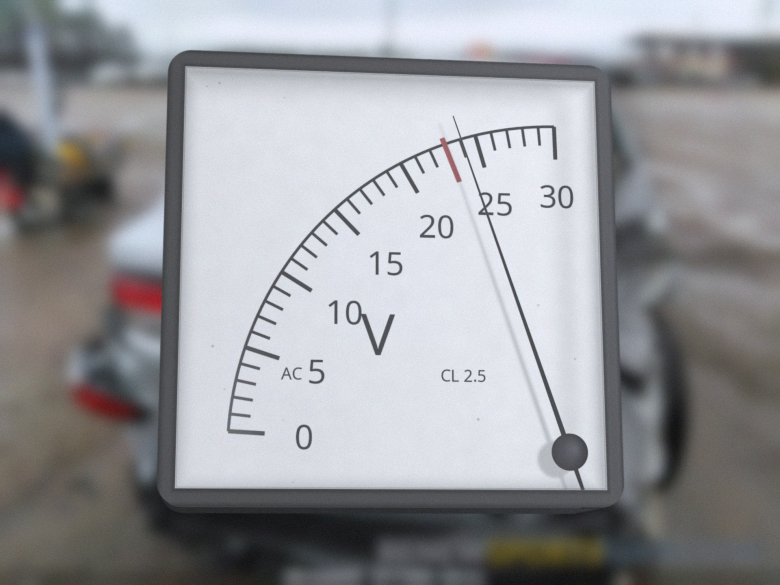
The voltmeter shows 24 V
